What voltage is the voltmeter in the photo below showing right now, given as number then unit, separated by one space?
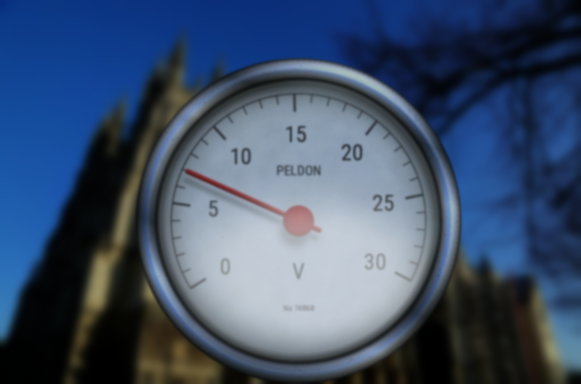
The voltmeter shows 7 V
